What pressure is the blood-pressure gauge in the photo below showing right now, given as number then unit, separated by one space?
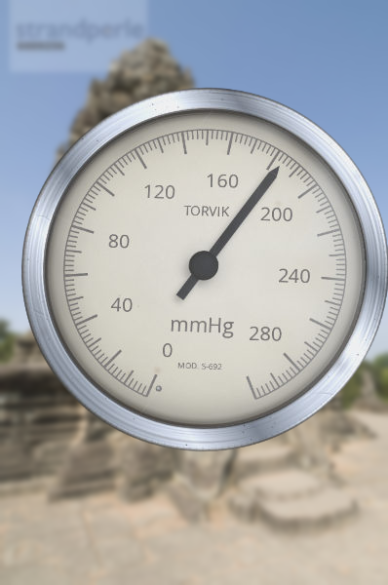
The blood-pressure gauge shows 184 mmHg
